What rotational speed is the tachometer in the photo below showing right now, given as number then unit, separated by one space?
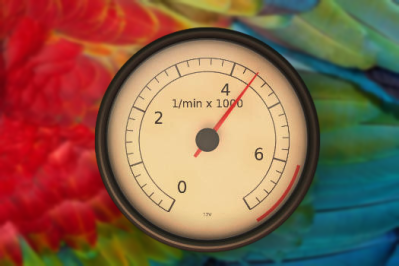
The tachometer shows 4400 rpm
